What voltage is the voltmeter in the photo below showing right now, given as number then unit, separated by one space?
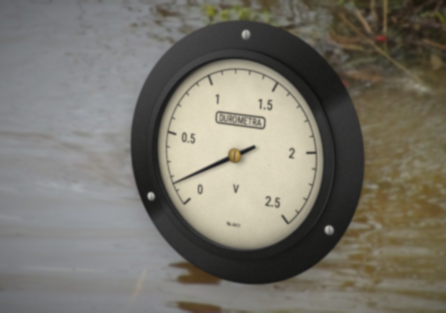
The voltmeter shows 0.15 V
